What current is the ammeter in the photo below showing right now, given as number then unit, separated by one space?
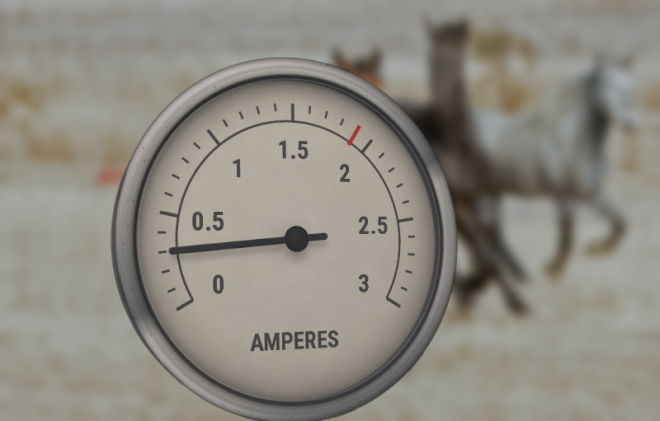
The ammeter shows 0.3 A
